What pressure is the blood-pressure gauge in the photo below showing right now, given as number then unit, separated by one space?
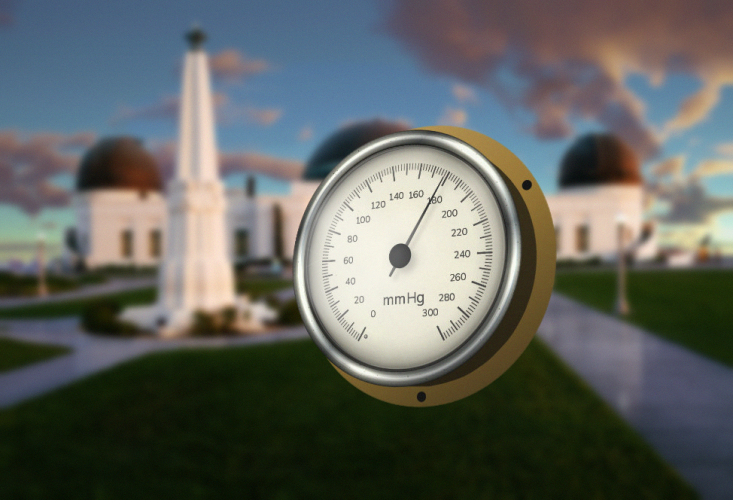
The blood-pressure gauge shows 180 mmHg
